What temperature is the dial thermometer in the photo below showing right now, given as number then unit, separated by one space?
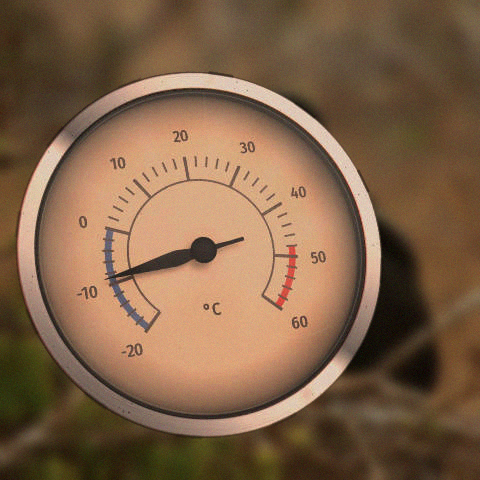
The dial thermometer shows -9 °C
